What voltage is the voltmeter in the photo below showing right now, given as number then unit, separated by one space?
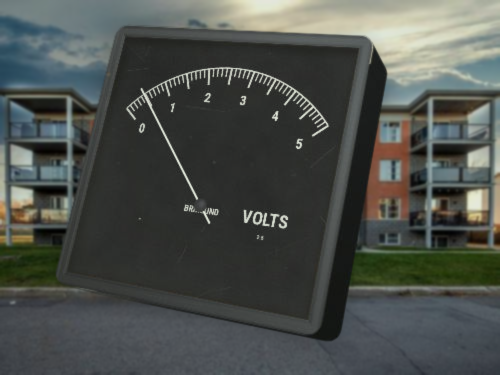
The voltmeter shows 0.5 V
